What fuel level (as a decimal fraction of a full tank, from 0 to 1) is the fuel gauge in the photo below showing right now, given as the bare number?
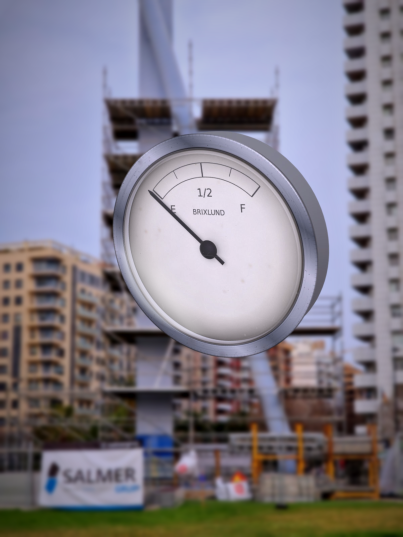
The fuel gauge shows 0
